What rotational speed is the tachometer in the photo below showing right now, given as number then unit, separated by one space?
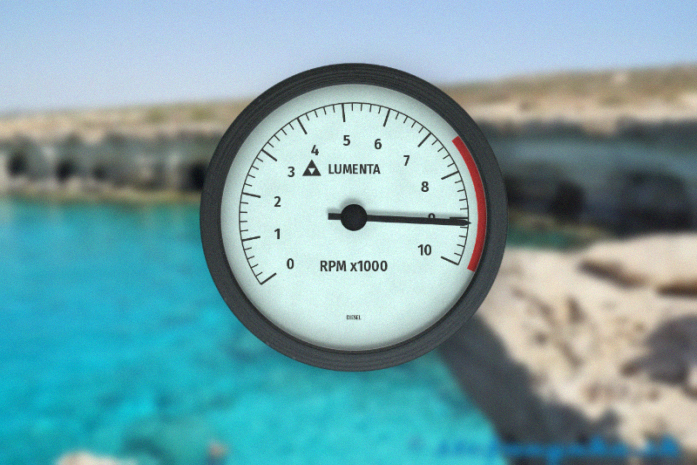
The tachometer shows 9100 rpm
